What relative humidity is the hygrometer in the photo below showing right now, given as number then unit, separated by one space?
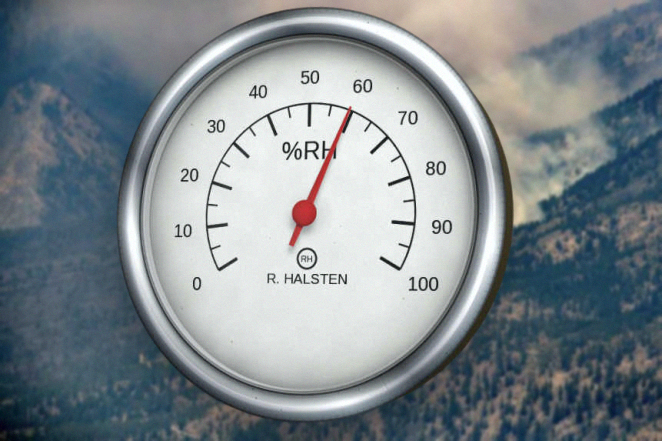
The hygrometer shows 60 %
